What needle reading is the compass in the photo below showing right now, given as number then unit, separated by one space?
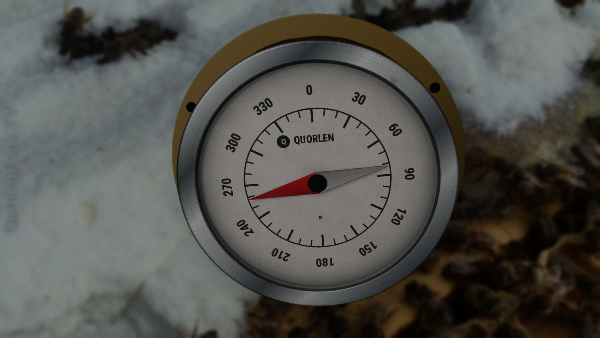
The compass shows 260 °
